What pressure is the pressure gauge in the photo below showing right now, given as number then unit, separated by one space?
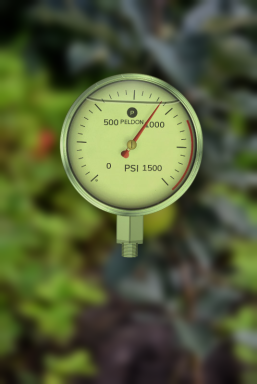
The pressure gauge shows 925 psi
